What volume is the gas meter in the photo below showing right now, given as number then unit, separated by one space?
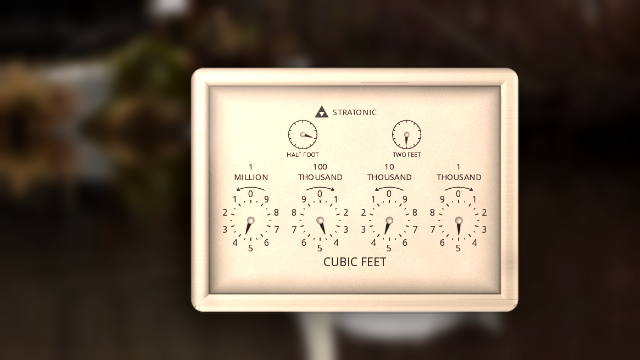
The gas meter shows 444500 ft³
